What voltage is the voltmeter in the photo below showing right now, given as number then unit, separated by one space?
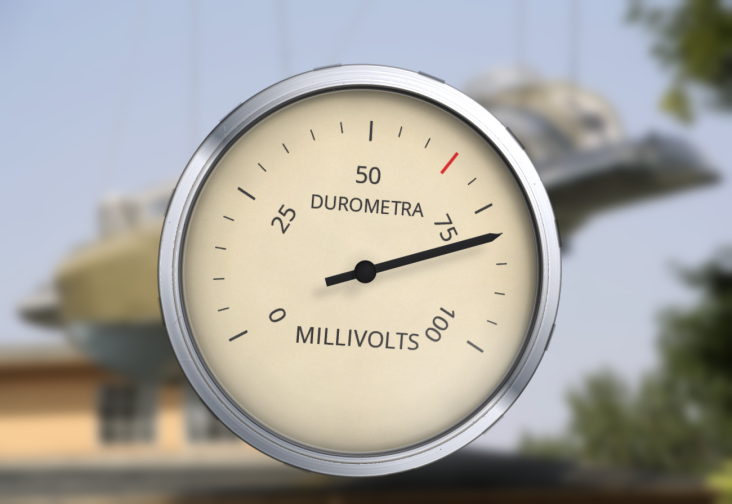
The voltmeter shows 80 mV
